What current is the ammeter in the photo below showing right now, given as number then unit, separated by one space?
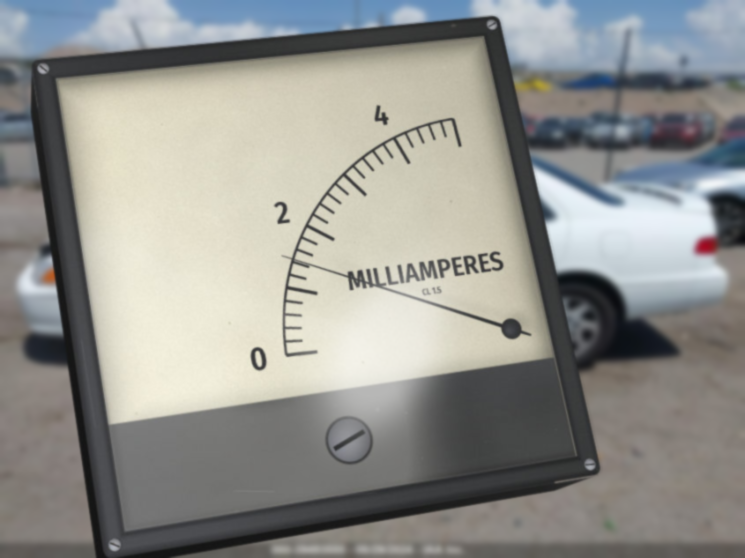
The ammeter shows 1.4 mA
